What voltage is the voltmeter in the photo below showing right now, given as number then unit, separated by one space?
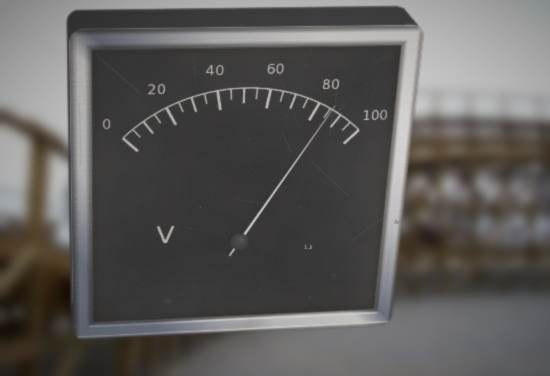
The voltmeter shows 85 V
